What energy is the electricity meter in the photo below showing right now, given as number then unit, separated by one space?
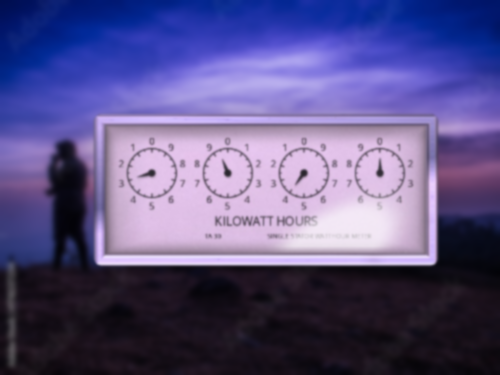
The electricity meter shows 2940 kWh
